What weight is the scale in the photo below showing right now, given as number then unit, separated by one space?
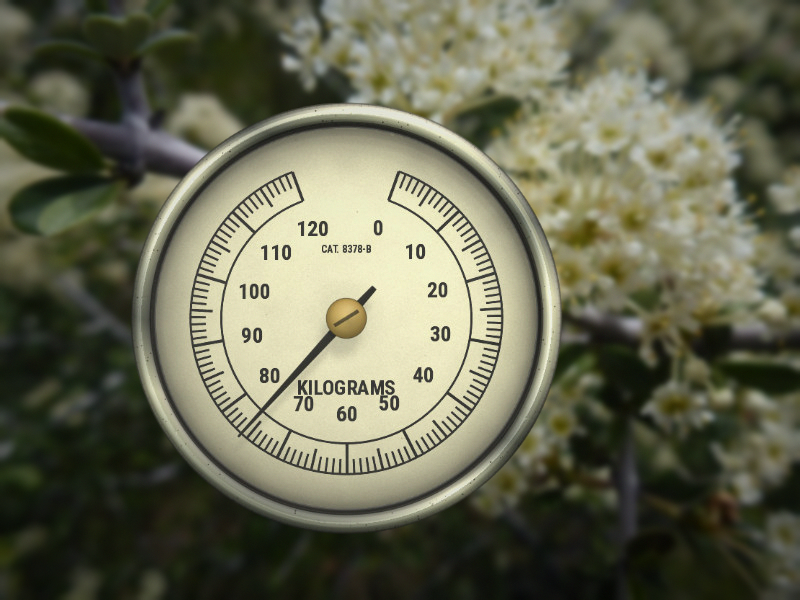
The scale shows 76 kg
